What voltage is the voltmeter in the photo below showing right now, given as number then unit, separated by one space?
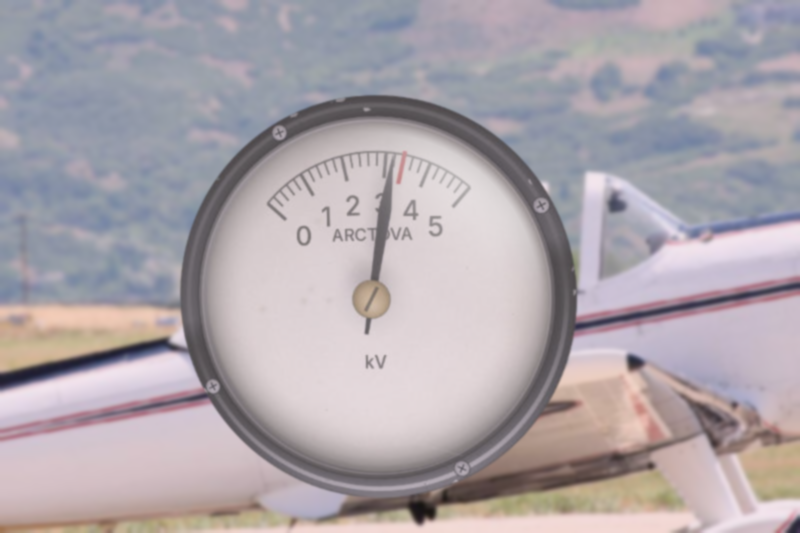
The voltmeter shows 3.2 kV
